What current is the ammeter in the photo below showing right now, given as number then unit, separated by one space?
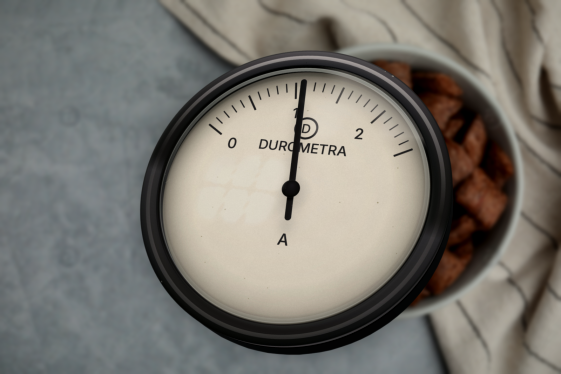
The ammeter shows 1.1 A
